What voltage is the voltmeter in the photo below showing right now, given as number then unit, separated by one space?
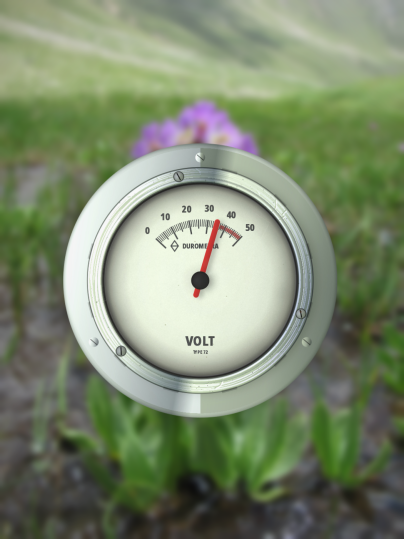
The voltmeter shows 35 V
